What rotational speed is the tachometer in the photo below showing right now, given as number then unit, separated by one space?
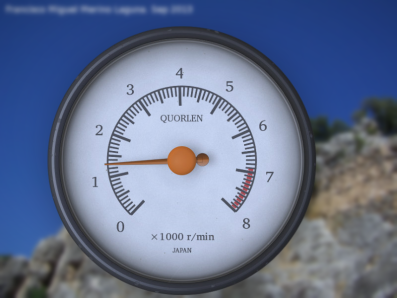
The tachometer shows 1300 rpm
